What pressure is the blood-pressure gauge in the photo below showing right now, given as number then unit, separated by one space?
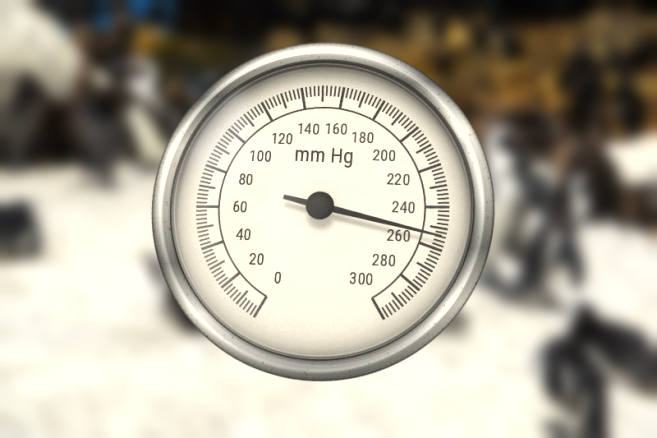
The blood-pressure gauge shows 254 mmHg
